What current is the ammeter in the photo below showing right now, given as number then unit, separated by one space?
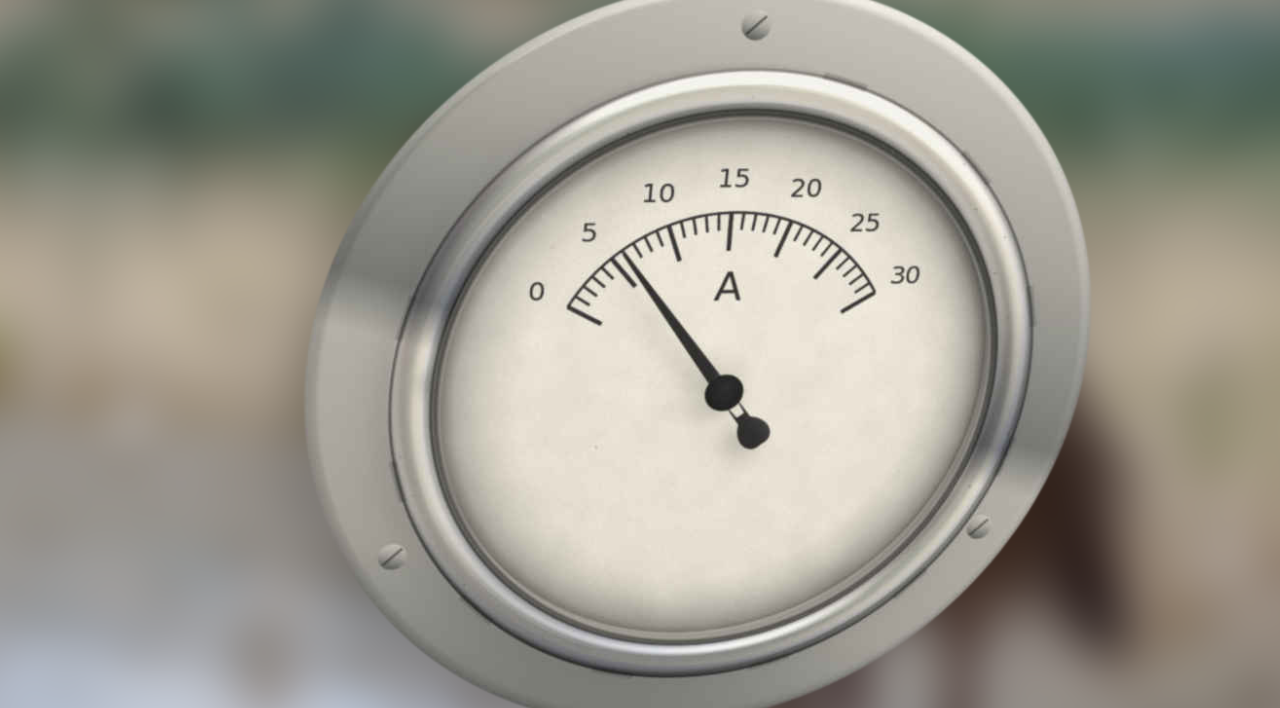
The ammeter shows 6 A
